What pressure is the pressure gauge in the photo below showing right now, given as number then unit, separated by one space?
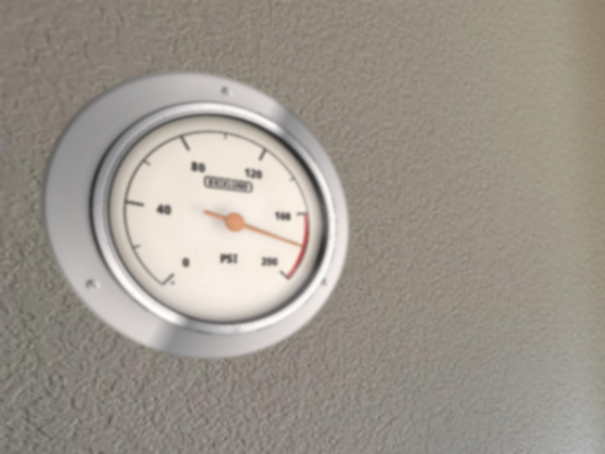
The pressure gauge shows 180 psi
